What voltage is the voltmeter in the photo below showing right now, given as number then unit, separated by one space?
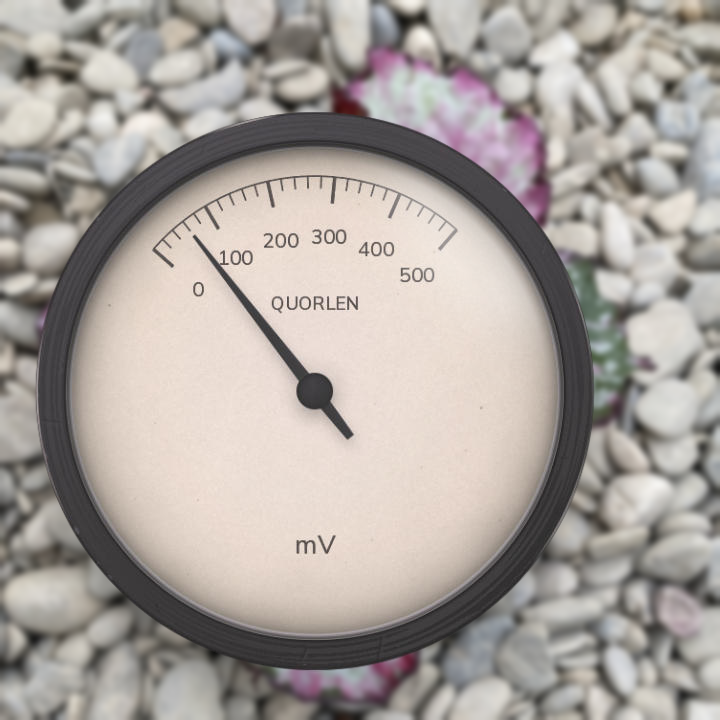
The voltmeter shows 60 mV
